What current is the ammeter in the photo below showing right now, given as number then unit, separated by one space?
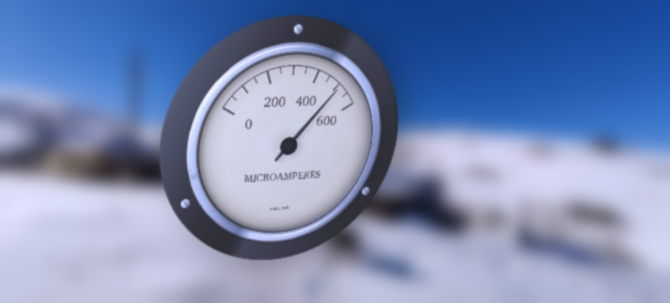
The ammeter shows 500 µA
